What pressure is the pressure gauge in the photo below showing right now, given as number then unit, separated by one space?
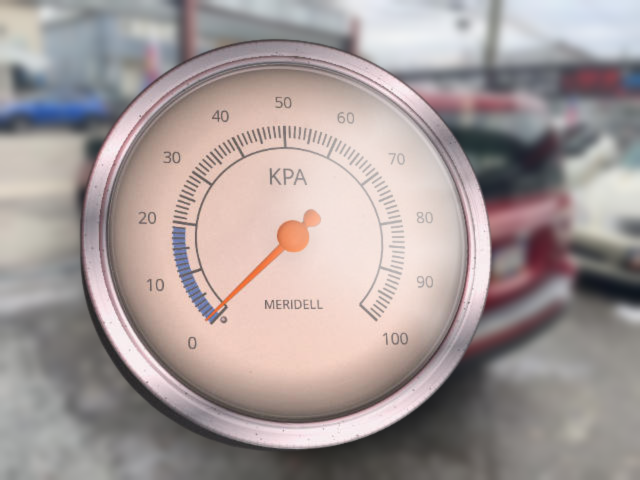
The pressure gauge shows 1 kPa
